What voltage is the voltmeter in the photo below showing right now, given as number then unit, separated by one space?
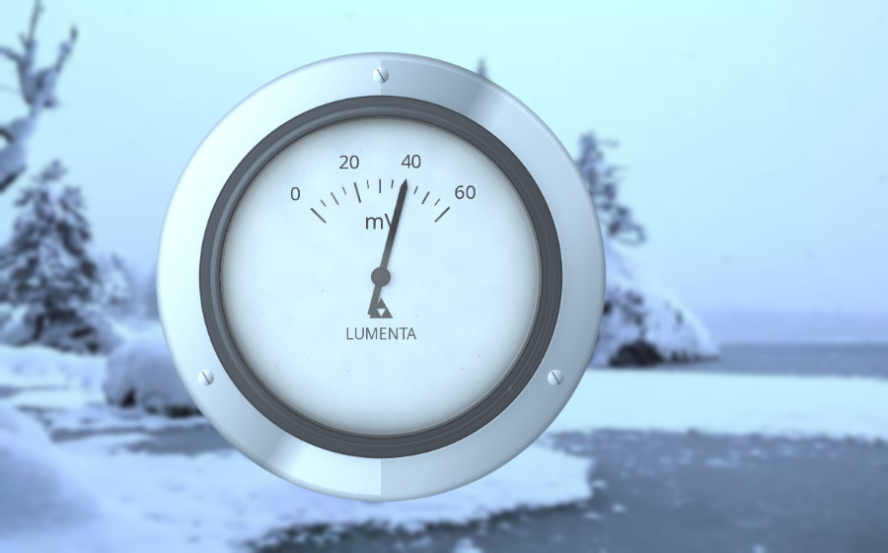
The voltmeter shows 40 mV
